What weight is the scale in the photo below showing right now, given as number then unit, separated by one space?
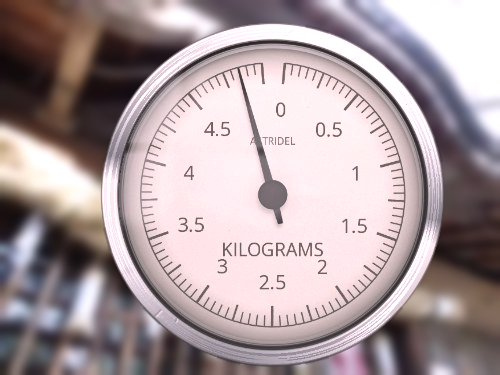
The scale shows 4.85 kg
